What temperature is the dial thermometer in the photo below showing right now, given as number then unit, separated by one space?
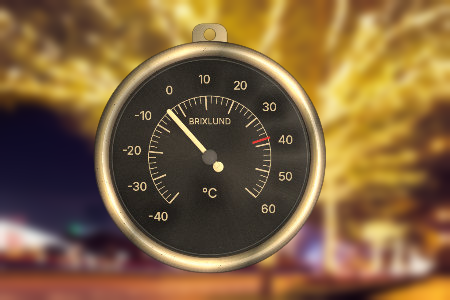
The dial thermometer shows -4 °C
